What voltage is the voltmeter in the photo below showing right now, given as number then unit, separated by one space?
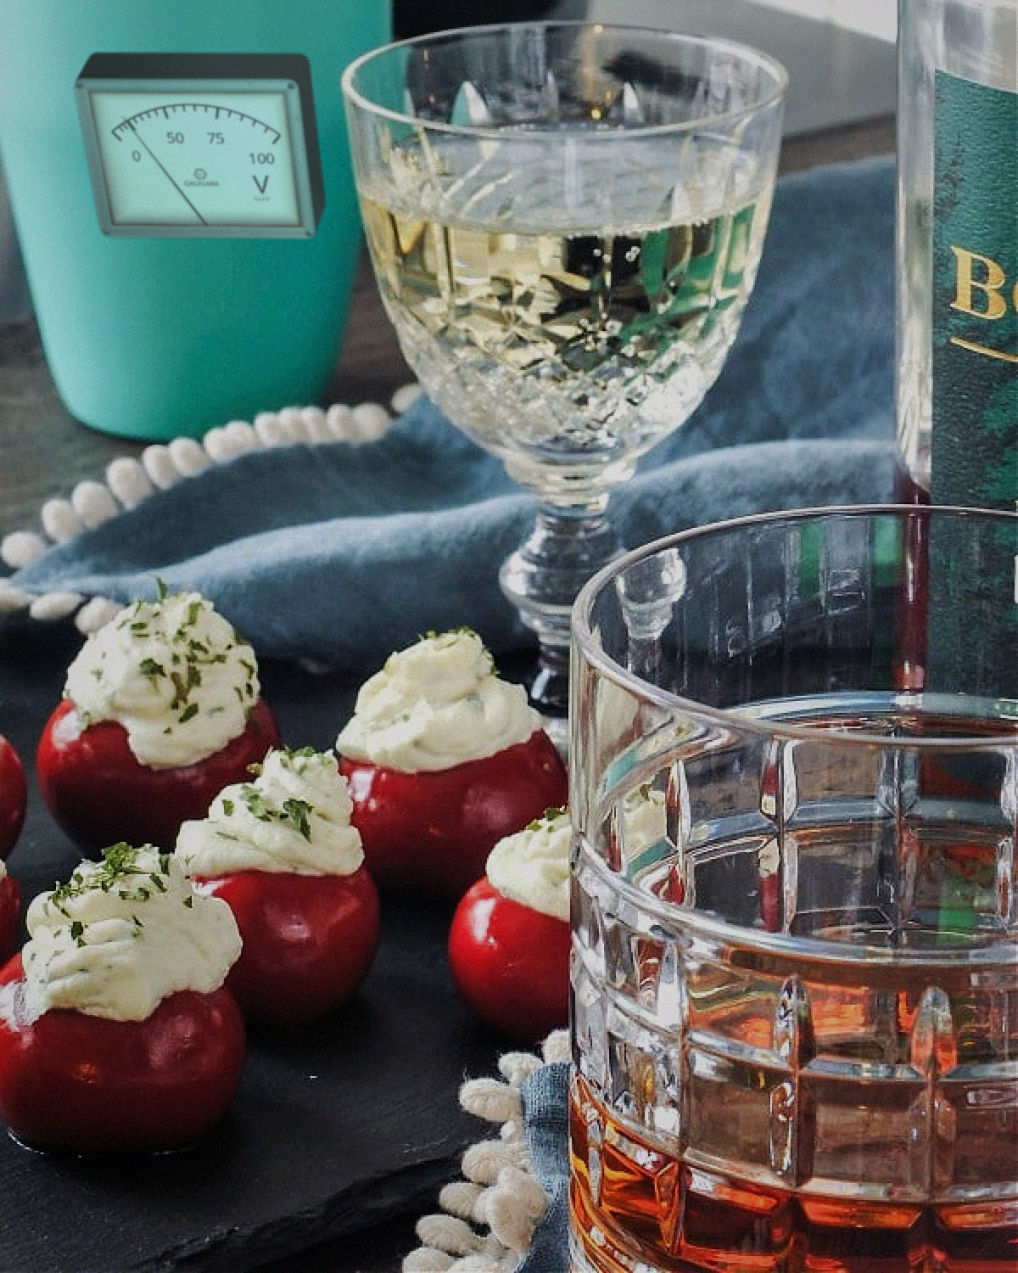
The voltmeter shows 25 V
